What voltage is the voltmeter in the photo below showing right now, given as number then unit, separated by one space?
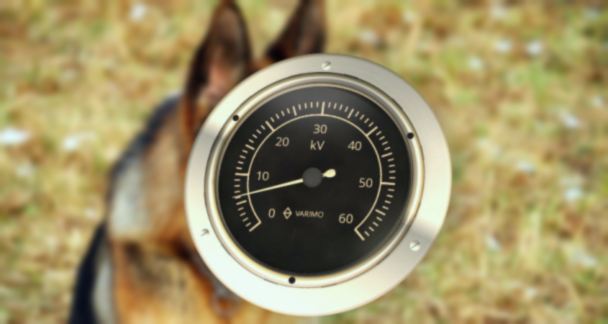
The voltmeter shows 6 kV
